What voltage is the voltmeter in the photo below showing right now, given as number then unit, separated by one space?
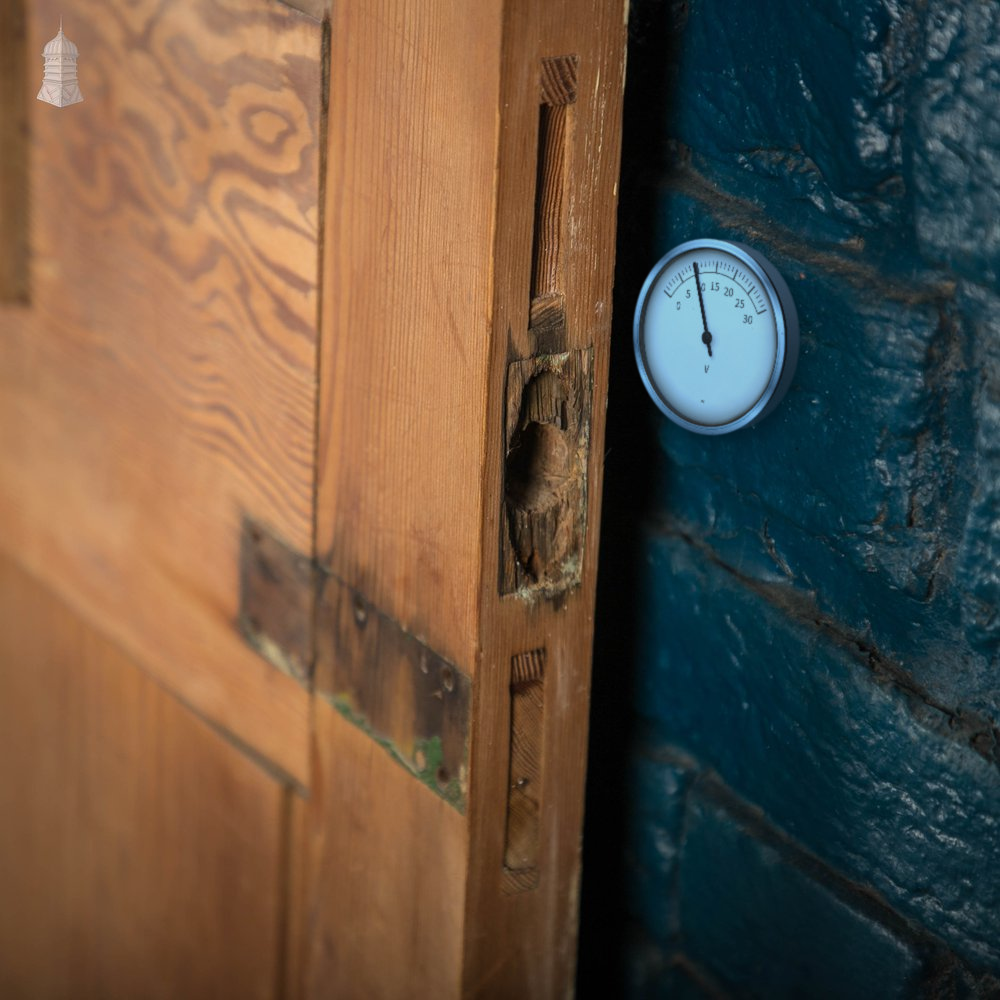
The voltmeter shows 10 V
